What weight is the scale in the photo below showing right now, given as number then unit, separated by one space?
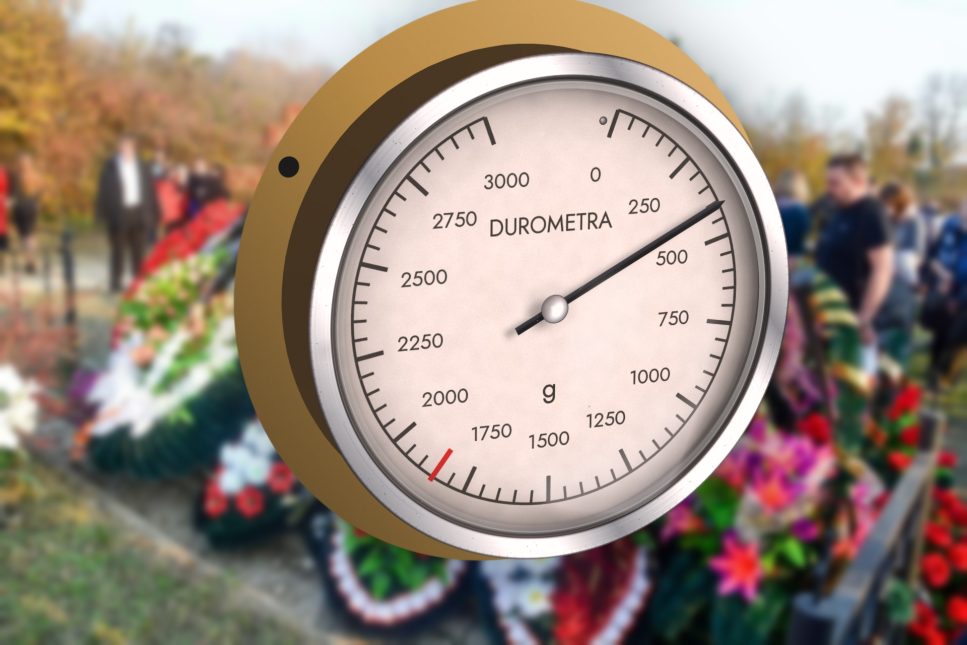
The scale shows 400 g
